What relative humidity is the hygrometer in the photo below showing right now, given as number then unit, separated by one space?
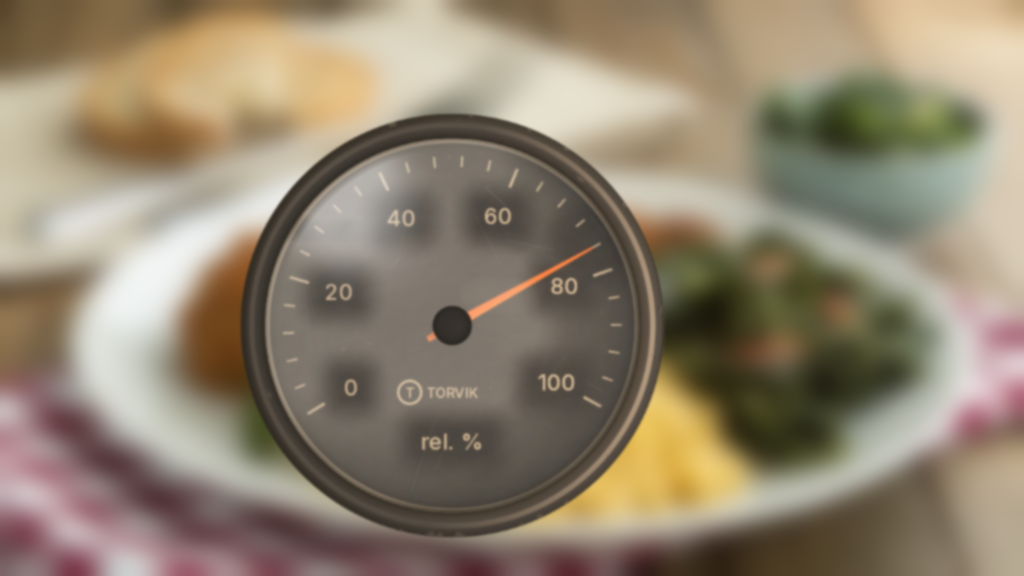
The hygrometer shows 76 %
